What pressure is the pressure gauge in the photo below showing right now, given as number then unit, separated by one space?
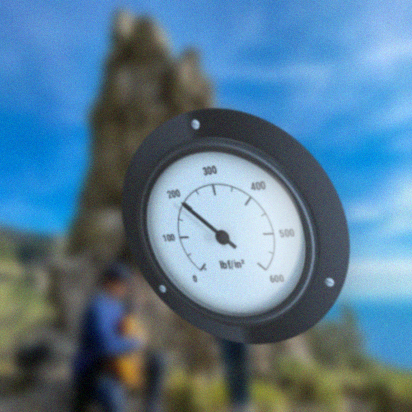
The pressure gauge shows 200 psi
